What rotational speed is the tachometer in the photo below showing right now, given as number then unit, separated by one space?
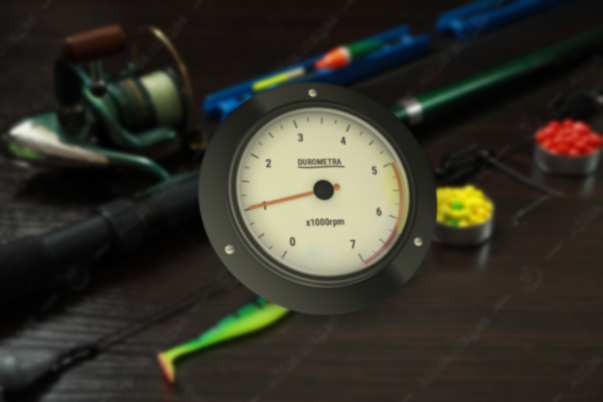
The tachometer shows 1000 rpm
